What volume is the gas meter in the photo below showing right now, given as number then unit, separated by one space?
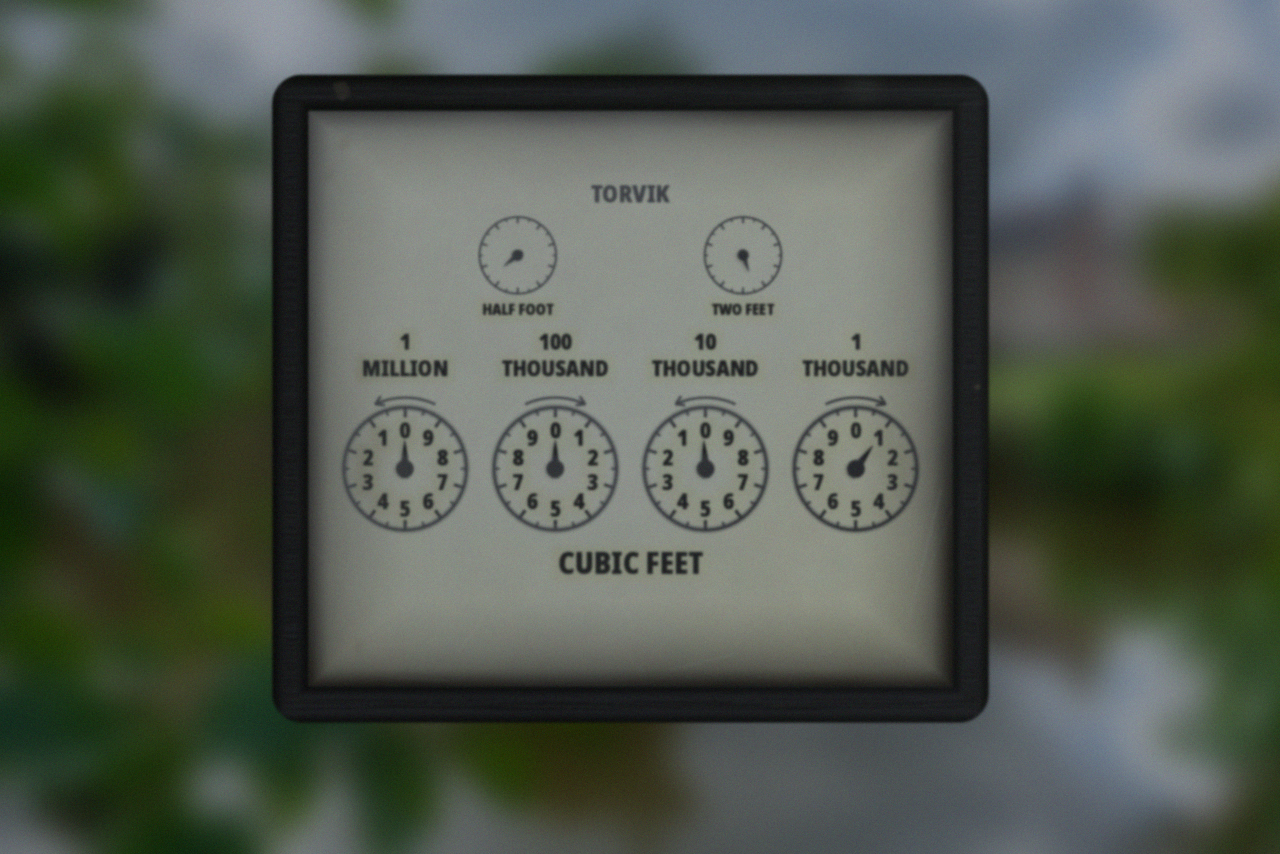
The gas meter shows 100 ft³
